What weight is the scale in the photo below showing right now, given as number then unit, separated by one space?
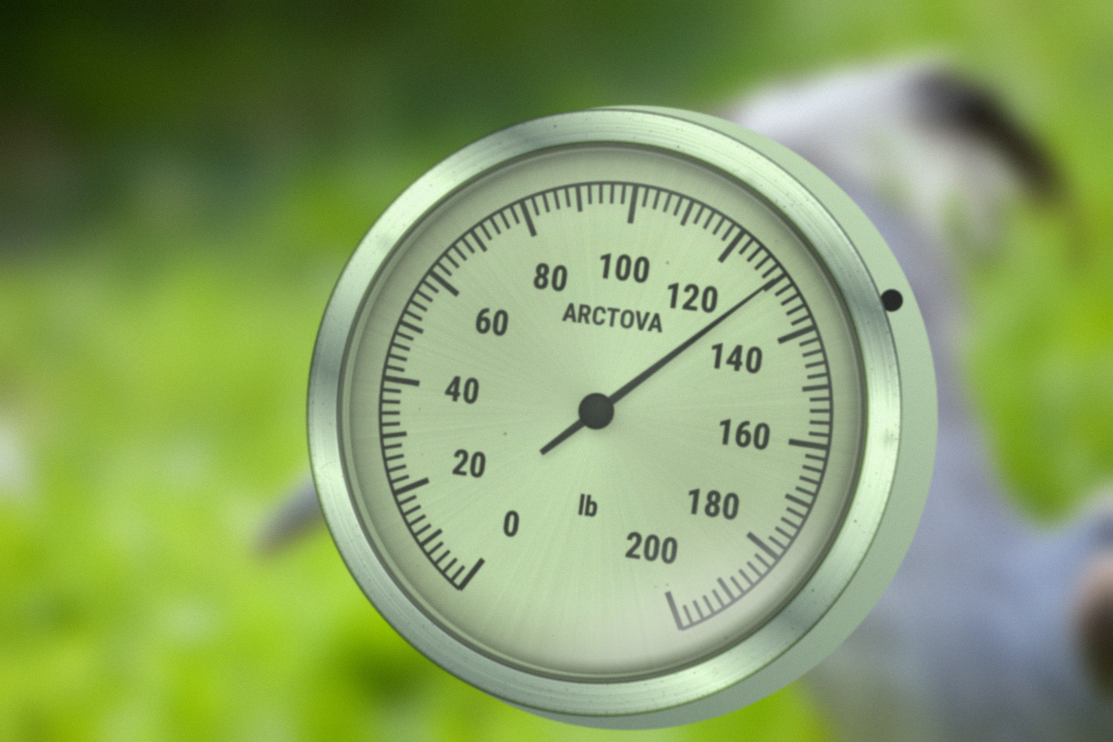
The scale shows 130 lb
